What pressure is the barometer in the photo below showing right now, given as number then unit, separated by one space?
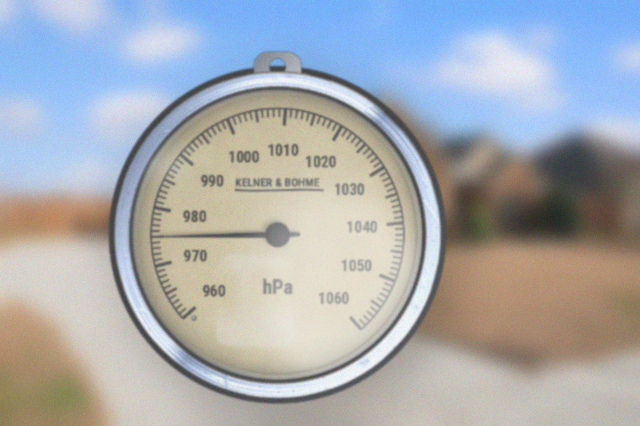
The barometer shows 975 hPa
